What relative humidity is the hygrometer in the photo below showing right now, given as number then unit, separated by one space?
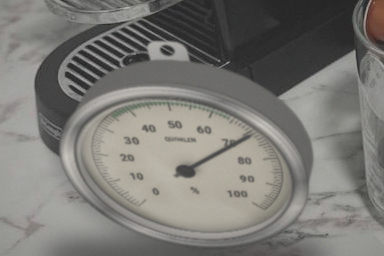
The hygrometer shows 70 %
